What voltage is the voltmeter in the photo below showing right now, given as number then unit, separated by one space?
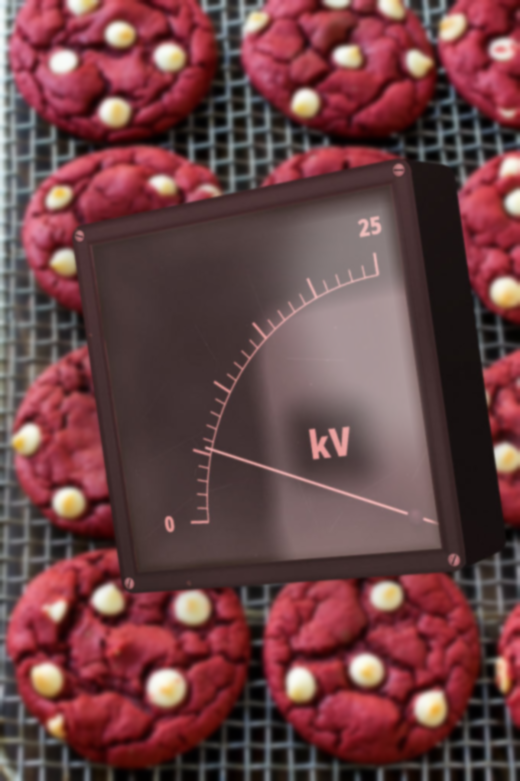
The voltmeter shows 5.5 kV
